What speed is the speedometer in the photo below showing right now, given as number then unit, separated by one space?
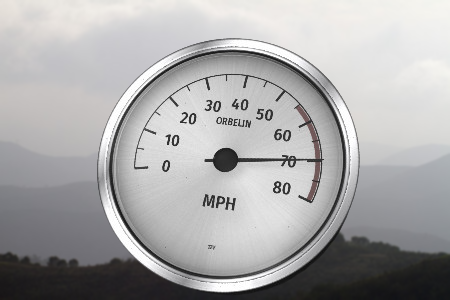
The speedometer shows 70 mph
